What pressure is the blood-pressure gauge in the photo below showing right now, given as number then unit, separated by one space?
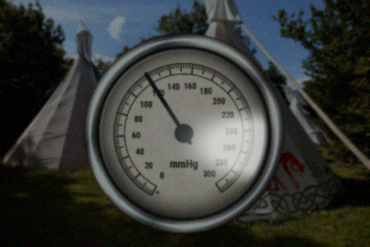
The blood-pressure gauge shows 120 mmHg
